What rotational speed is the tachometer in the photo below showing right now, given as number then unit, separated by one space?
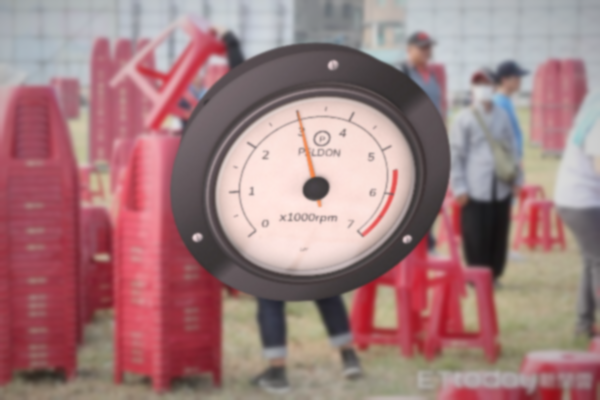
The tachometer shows 3000 rpm
